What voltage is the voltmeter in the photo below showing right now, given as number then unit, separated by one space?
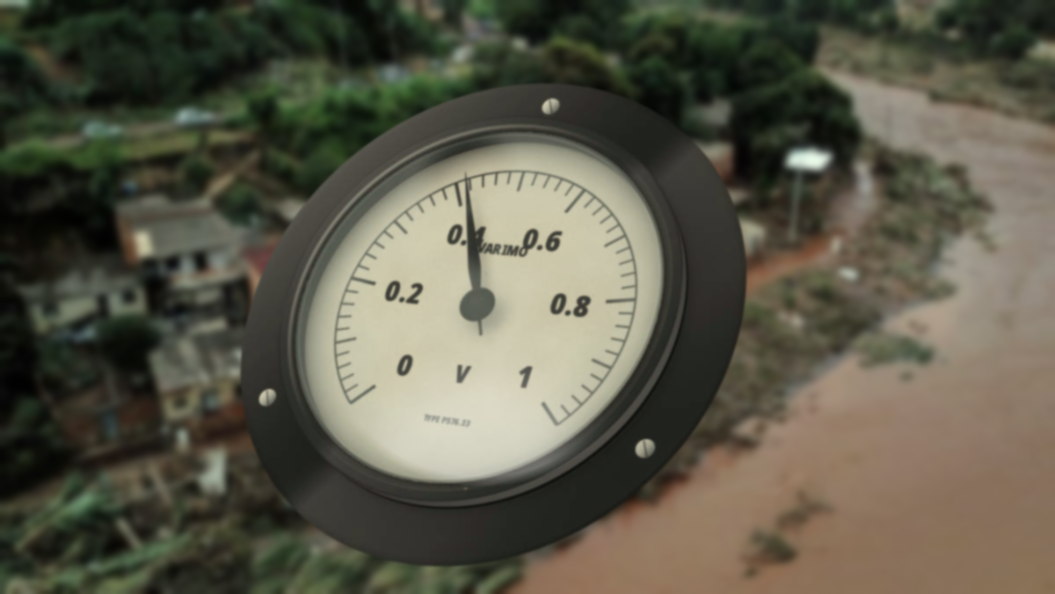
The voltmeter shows 0.42 V
